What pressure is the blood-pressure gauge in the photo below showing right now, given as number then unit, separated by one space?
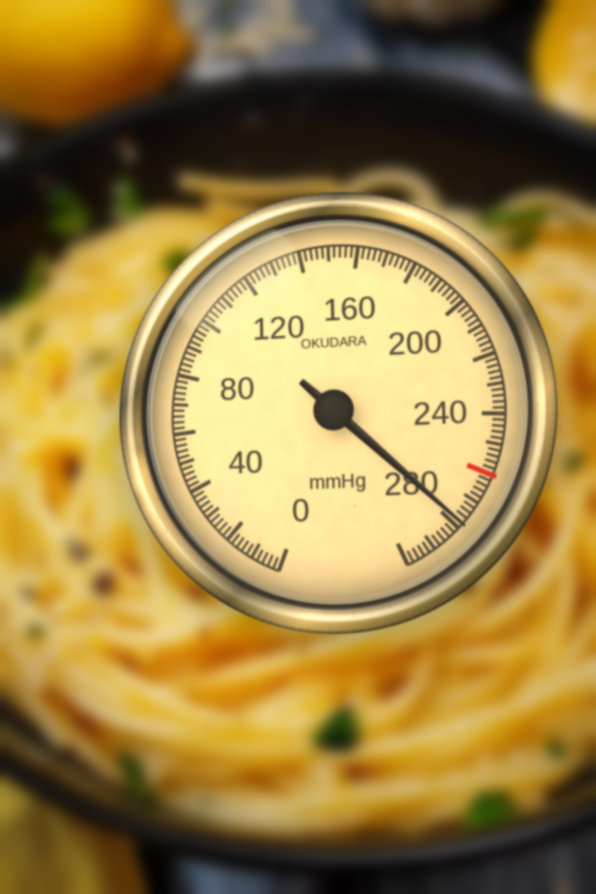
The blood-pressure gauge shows 278 mmHg
